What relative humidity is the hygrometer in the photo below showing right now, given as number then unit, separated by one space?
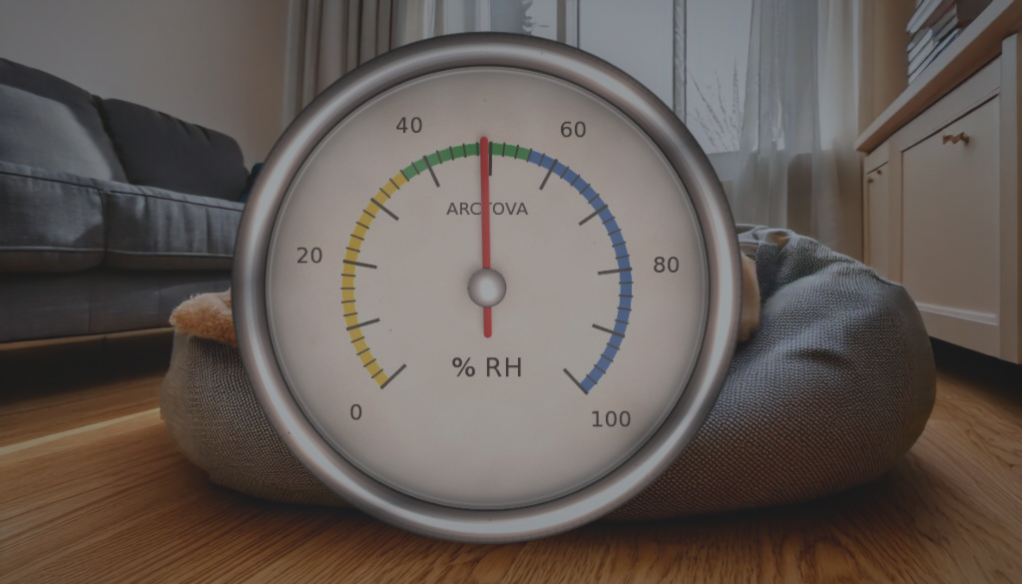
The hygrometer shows 49 %
